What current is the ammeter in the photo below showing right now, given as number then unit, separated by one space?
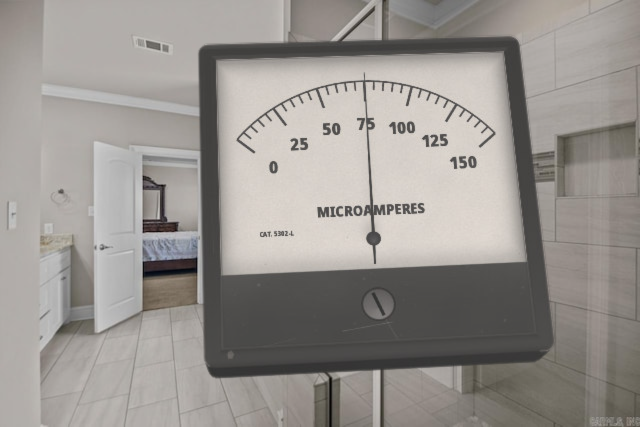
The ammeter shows 75 µA
